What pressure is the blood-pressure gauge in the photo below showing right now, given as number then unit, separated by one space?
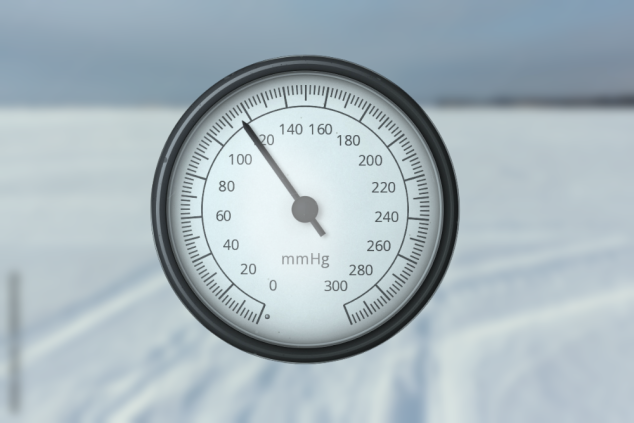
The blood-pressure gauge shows 116 mmHg
